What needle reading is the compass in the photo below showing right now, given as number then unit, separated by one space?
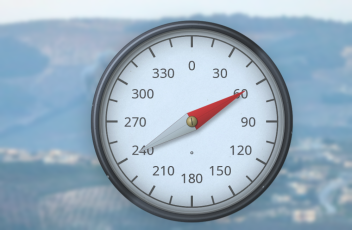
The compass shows 60 °
